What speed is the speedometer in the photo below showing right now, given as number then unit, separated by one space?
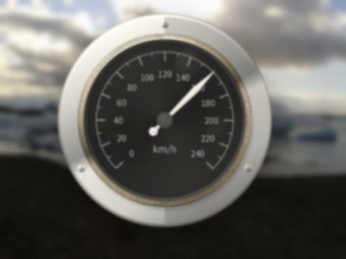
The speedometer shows 160 km/h
